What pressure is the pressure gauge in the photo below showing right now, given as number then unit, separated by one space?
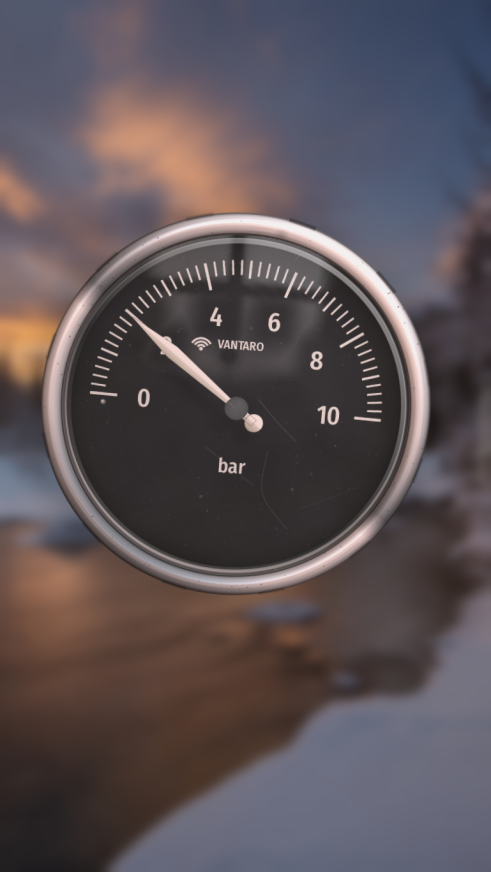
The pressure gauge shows 2 bar
